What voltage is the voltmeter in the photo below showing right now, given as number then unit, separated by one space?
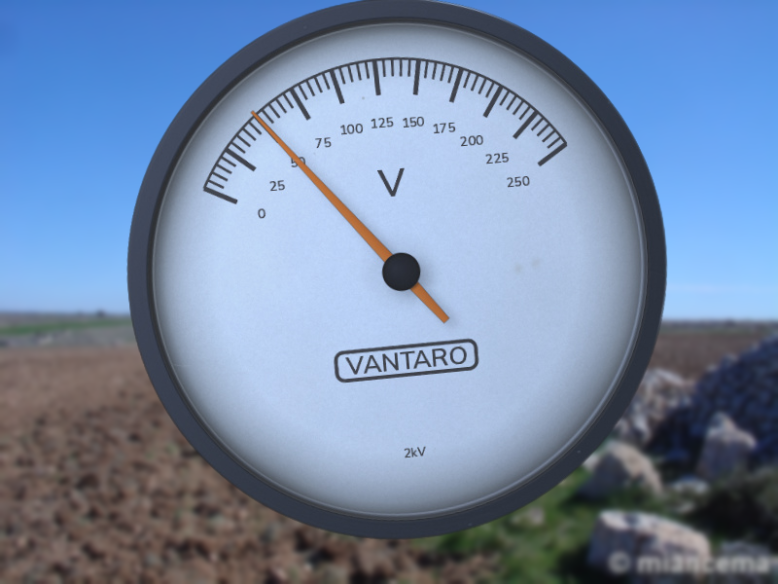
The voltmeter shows 50 V
